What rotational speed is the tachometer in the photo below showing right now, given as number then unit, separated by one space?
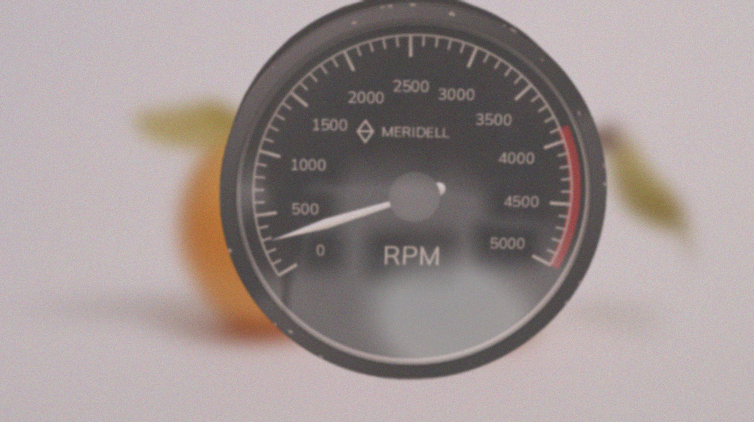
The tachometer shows 300 rpm
